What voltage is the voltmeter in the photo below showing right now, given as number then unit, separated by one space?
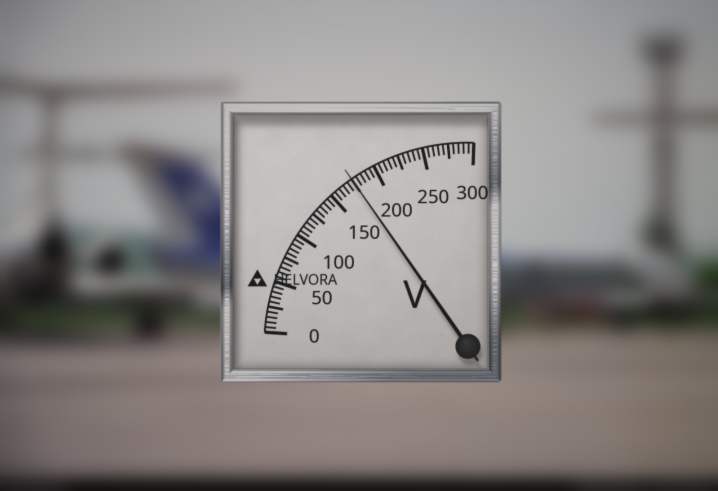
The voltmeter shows 175 V
